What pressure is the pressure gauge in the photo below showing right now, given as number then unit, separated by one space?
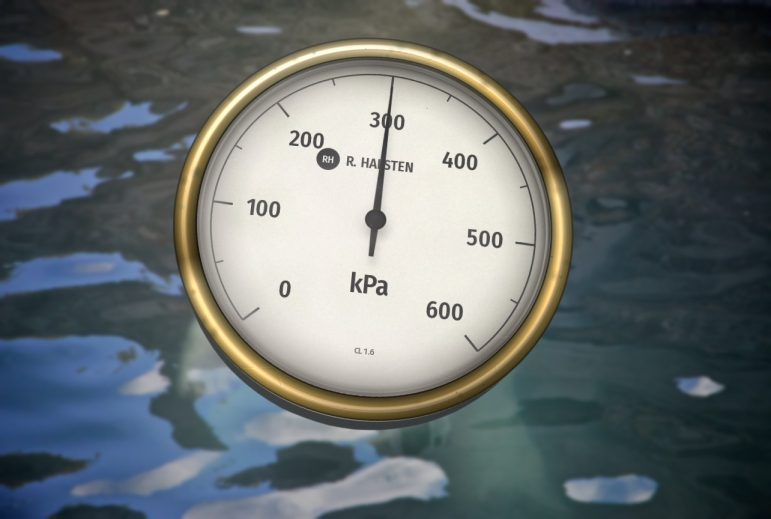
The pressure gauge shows 300 kPa
